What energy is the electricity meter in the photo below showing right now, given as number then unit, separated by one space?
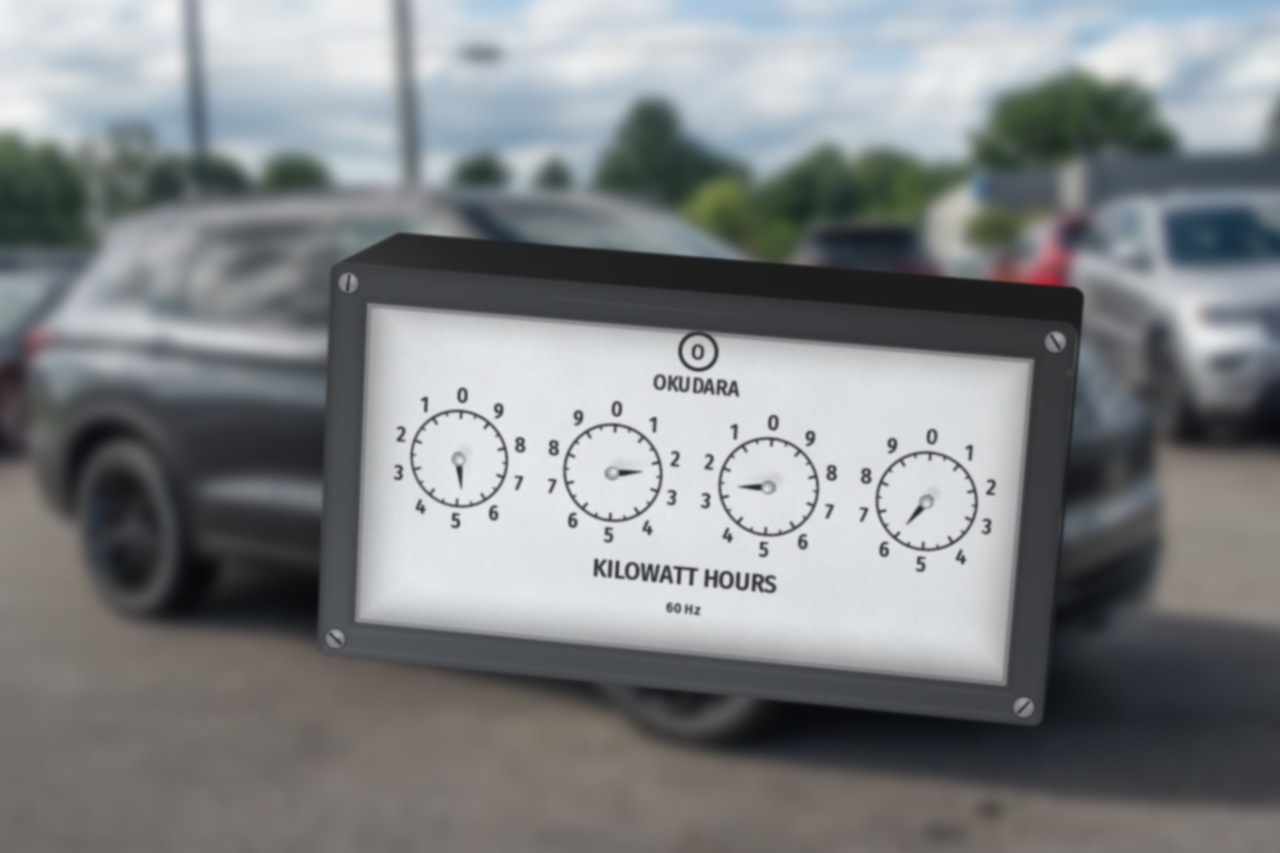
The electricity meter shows 5226 kWh
